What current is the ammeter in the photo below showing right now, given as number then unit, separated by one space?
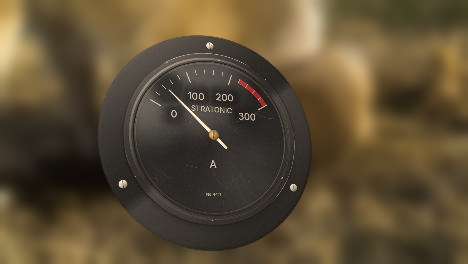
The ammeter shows 40 A
